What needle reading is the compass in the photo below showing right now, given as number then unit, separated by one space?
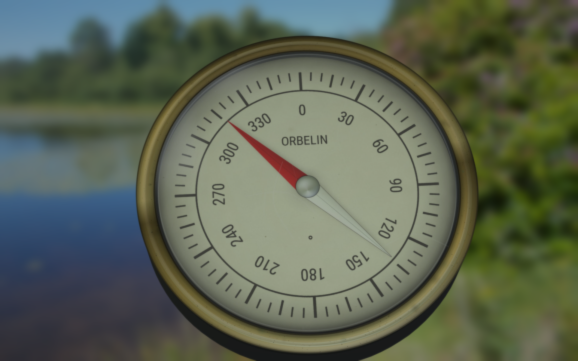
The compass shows 315 °
